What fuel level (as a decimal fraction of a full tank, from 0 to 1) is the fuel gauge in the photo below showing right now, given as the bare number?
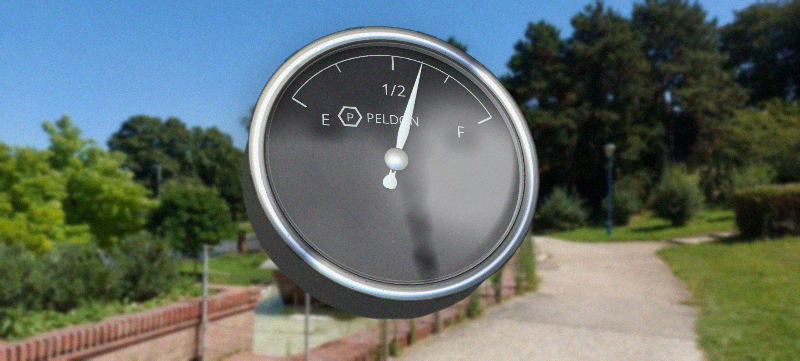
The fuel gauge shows 0.625
